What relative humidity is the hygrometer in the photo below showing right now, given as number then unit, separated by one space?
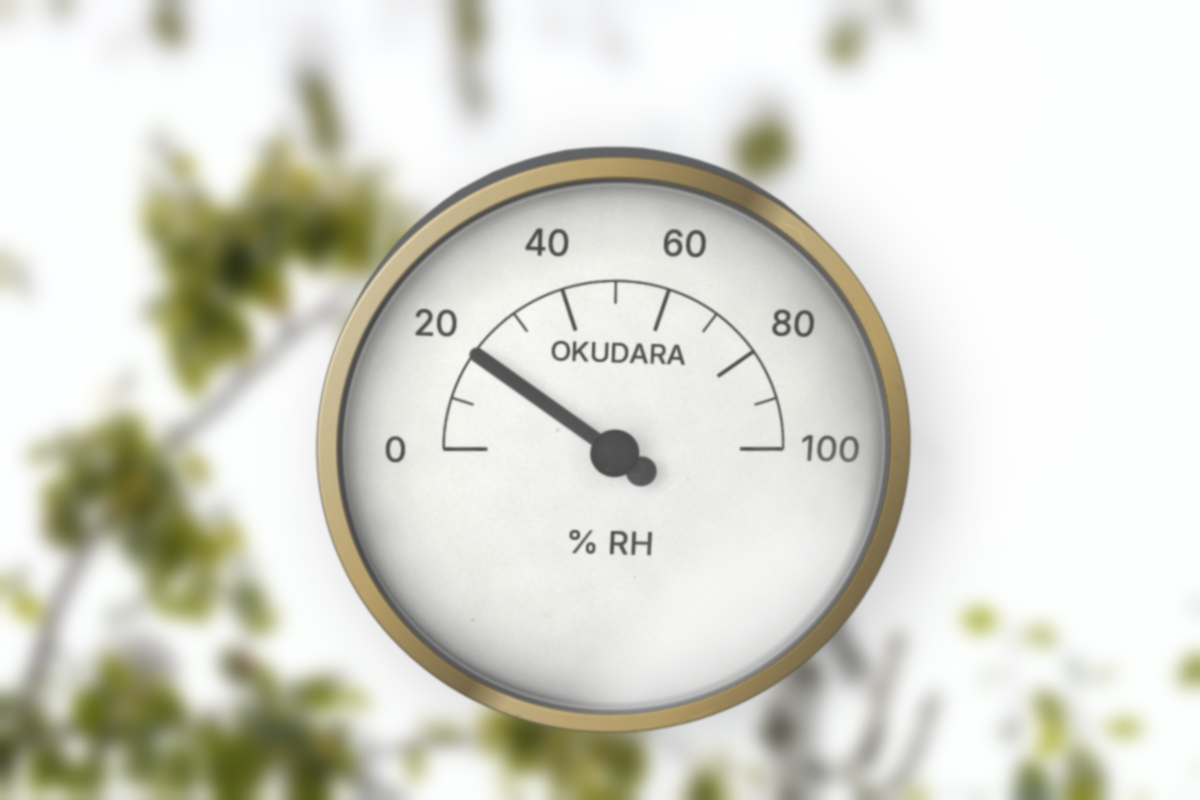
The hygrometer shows 20 %
